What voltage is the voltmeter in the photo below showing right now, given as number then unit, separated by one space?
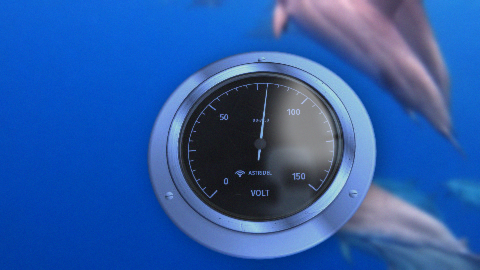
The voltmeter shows 80 V
